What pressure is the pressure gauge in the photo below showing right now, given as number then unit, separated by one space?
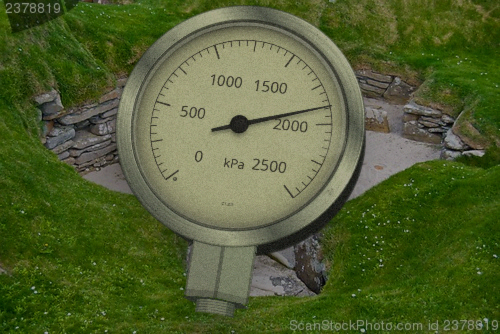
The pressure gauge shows 1900 kPa
